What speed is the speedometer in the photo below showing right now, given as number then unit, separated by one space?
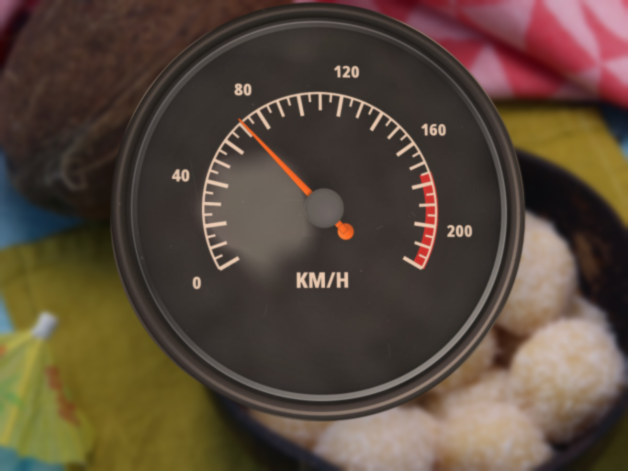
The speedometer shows 70 km/h
